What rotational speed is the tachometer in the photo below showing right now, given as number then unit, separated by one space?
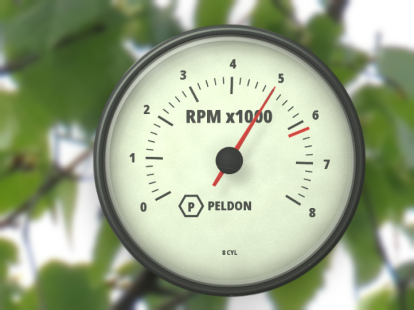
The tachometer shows 5000 rpm
